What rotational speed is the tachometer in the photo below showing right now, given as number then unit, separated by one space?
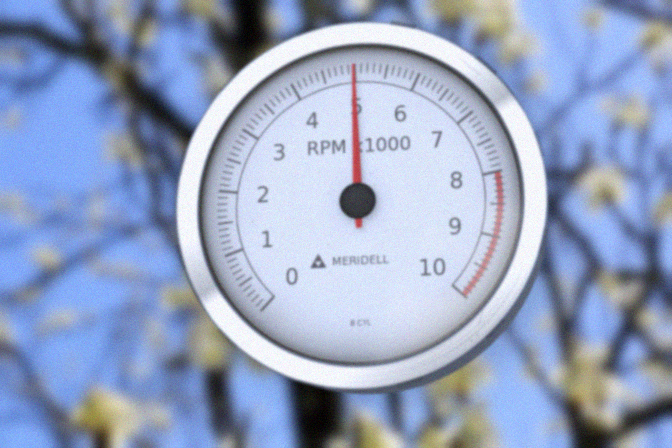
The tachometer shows 5000 rpm
